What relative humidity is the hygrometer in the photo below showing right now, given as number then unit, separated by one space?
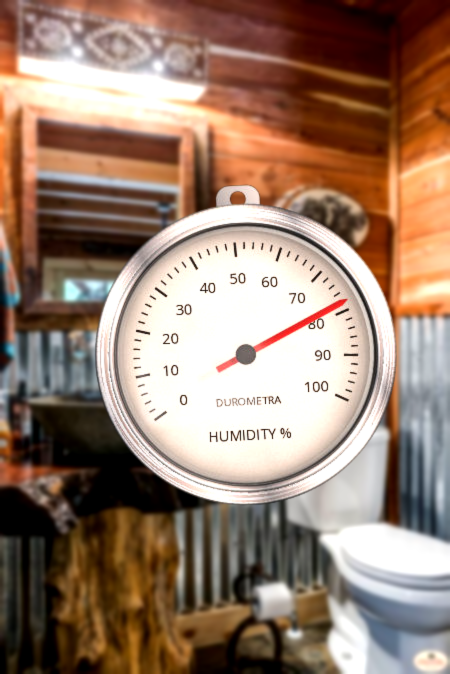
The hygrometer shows 78 %
